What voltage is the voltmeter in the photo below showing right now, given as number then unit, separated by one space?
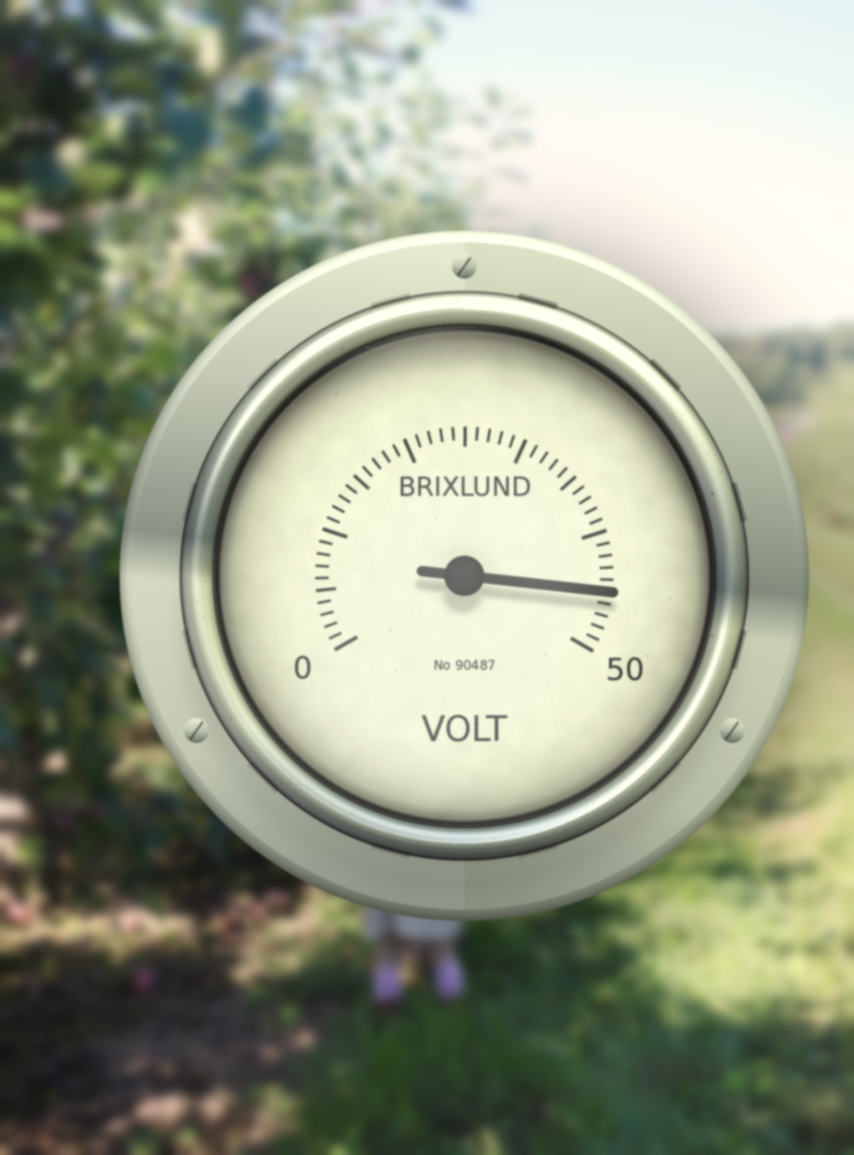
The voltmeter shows 45 V
